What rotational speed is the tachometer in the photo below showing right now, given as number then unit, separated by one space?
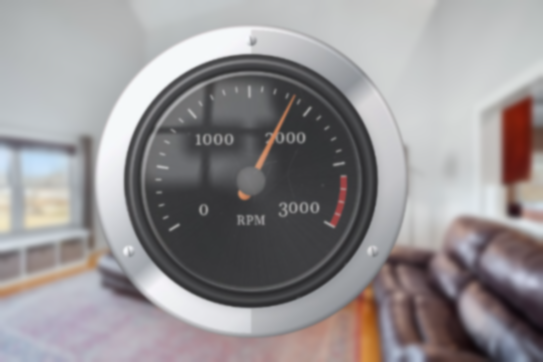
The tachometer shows 1850 rpm
